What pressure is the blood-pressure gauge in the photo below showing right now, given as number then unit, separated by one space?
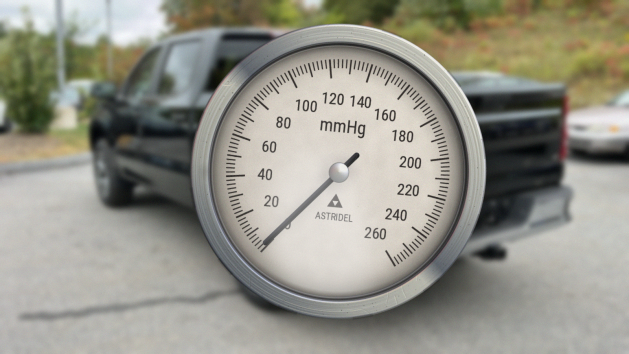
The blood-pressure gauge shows 2 mmHg
